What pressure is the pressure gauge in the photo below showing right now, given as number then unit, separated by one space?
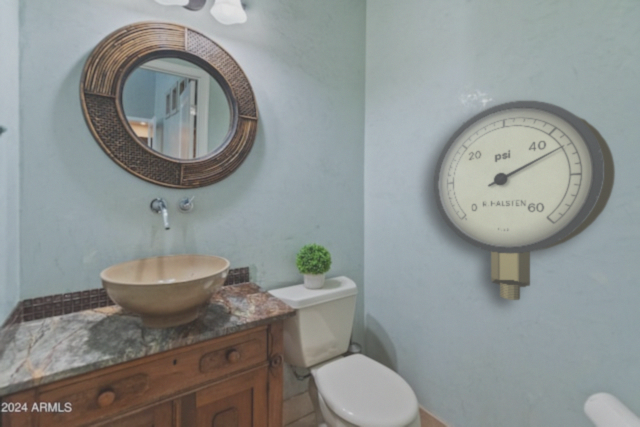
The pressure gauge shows 44 psi
